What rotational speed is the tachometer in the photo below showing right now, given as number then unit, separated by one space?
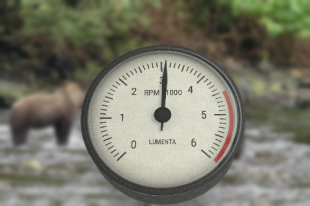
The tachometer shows 3100 rpm
